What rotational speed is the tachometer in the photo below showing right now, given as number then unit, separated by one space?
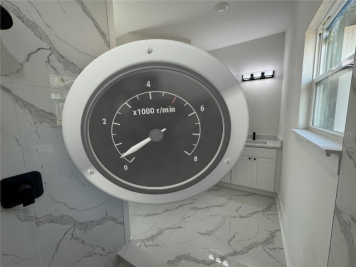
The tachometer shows 500 rpm
